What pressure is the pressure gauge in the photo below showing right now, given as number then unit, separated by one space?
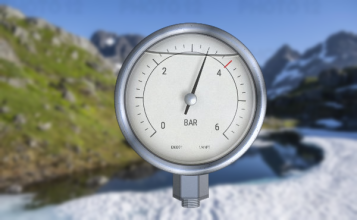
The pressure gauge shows 3.4 bar
